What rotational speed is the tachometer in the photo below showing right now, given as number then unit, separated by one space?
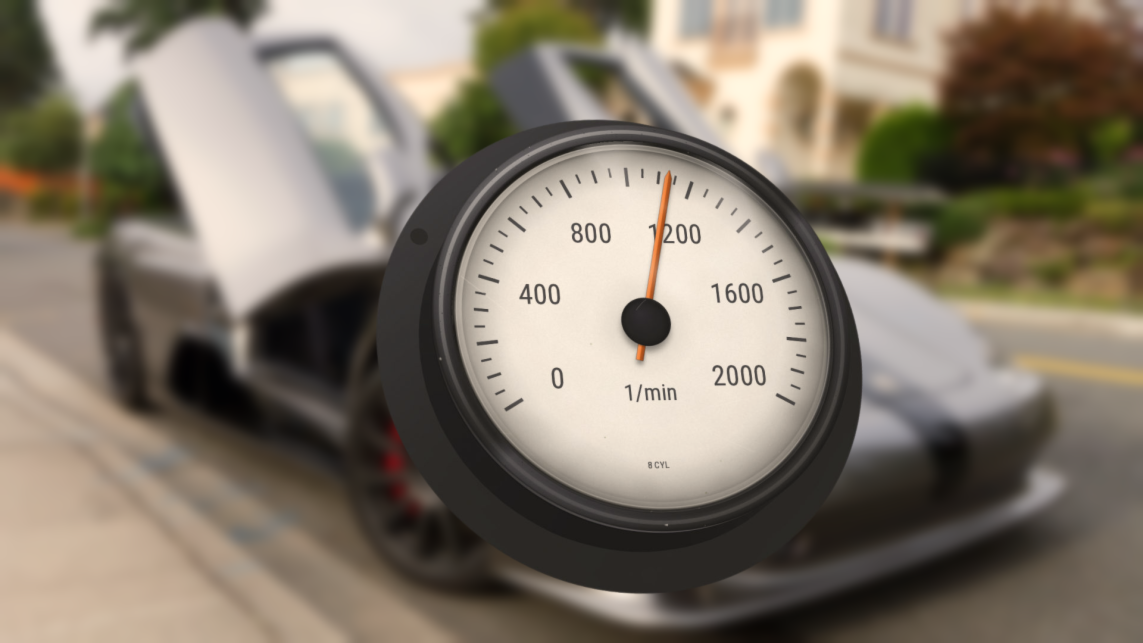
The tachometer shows 1125 rpm
